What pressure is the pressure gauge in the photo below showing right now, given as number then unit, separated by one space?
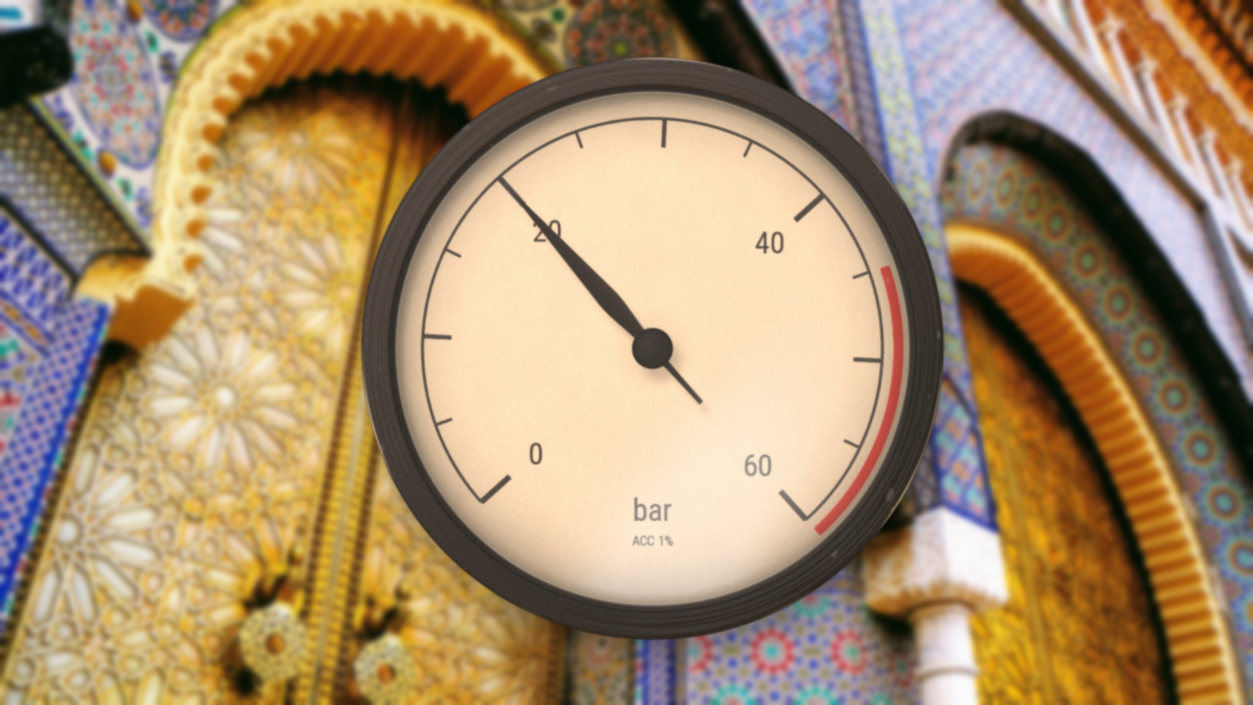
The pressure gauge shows 20 bar
